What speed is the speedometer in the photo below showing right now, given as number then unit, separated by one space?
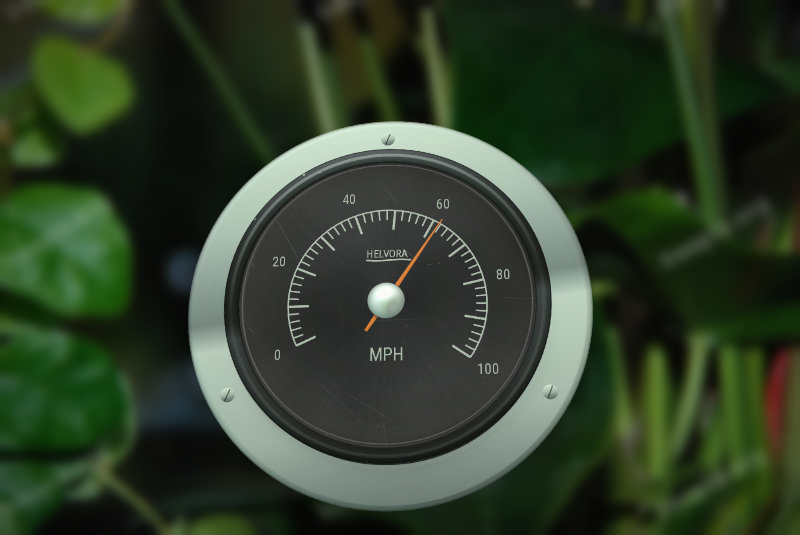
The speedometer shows 62 mph
